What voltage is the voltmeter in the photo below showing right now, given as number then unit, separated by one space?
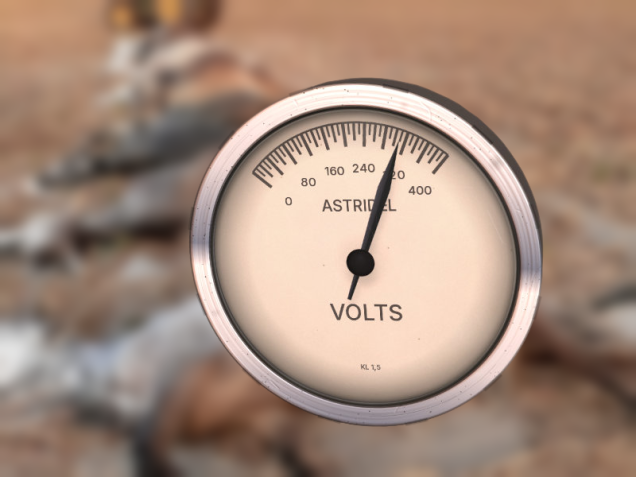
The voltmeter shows 310 V
